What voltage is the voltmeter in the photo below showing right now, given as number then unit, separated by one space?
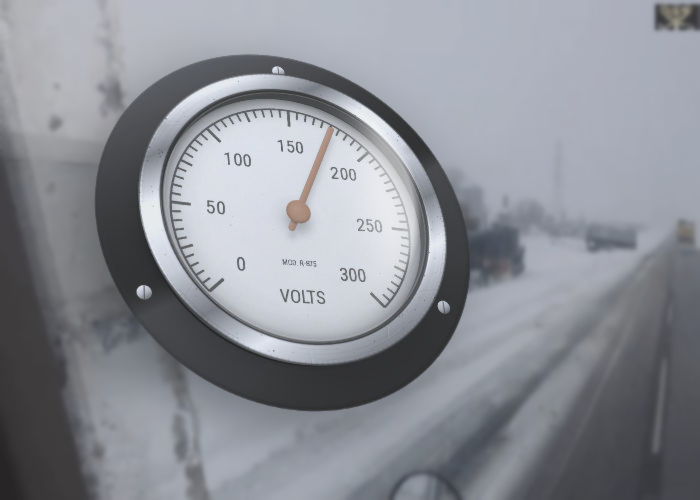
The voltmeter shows 175 V
